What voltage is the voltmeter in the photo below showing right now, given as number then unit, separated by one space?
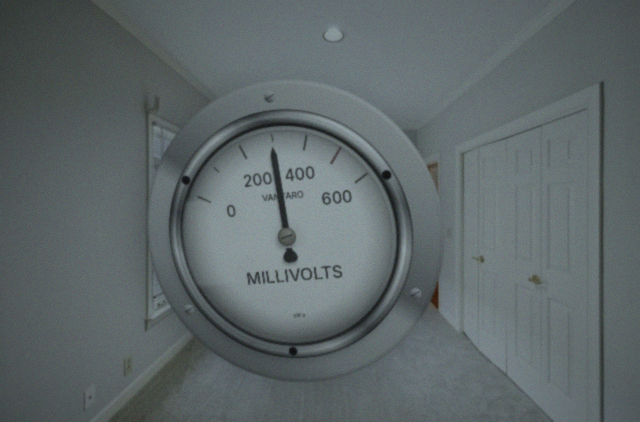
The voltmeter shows 300 mV
